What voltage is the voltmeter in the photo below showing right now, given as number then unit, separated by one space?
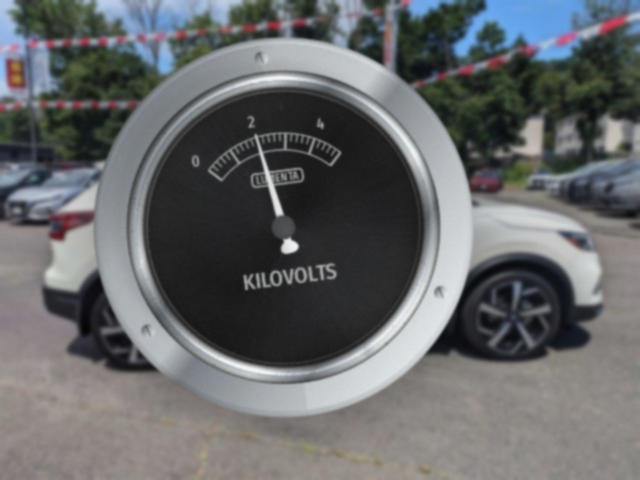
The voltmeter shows 2 kV
